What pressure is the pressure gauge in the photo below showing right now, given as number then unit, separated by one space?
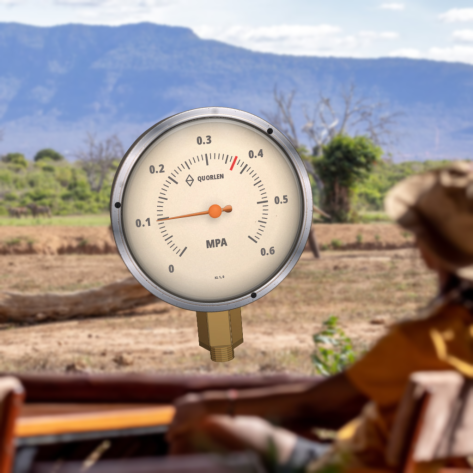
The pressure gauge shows 0.1 MPa
